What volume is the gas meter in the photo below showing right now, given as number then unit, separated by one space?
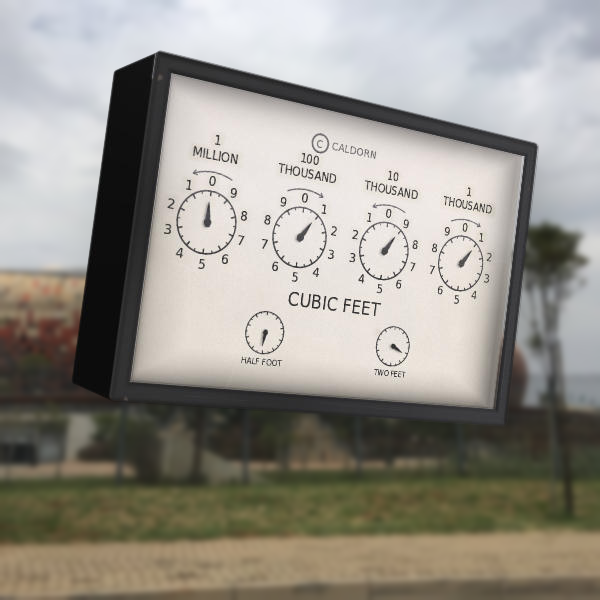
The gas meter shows 9100 ft³
